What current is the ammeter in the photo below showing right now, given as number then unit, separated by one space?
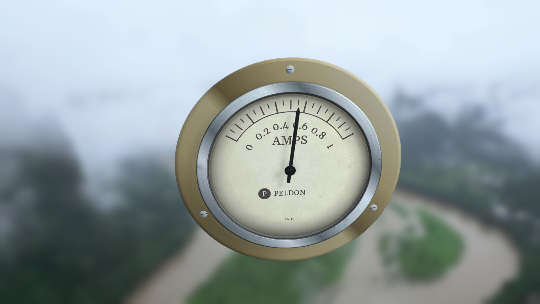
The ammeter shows 0.55 A
